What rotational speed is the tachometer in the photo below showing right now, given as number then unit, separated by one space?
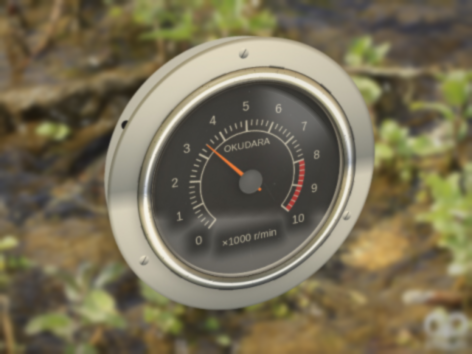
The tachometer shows 3400 rpm
